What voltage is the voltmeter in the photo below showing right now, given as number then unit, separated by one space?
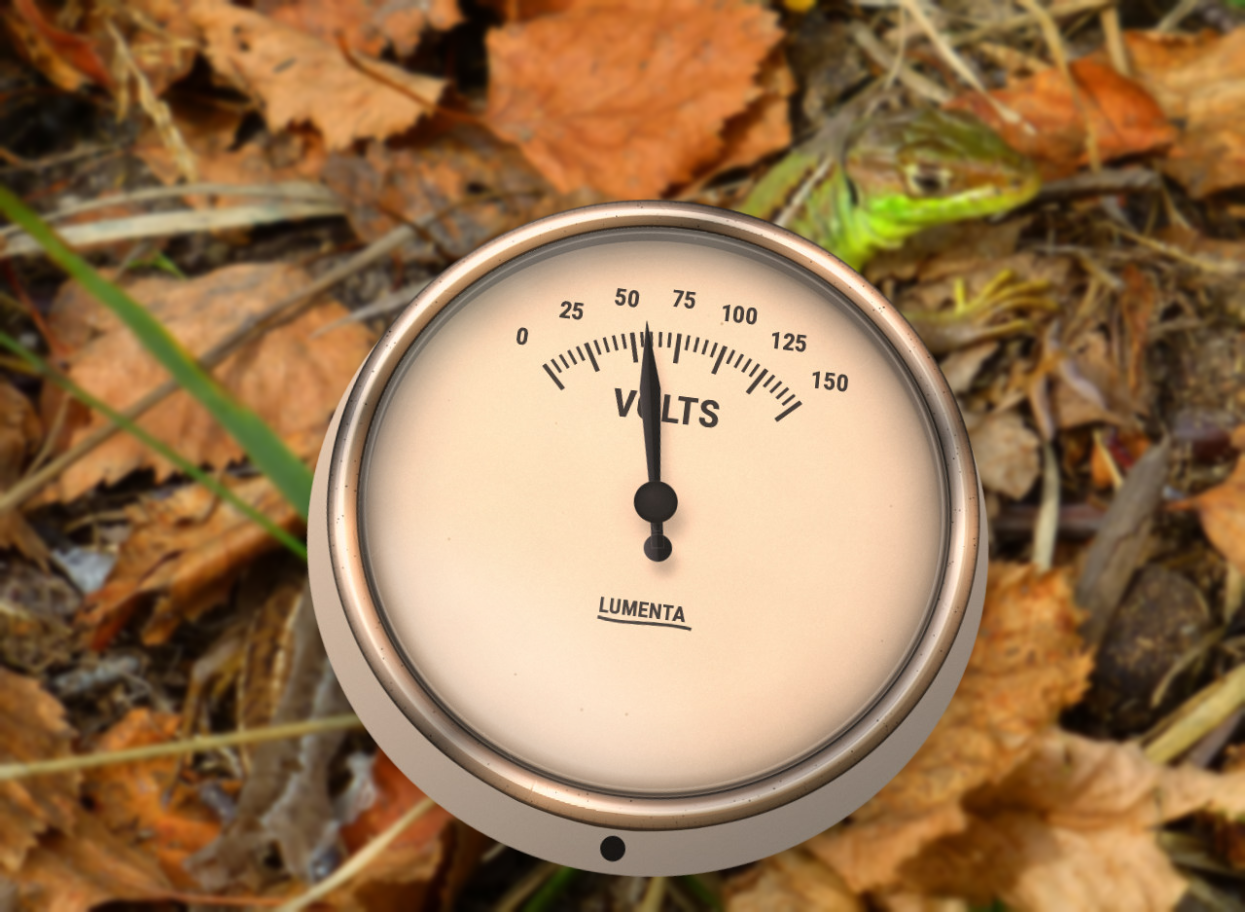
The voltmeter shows 57.5 V
